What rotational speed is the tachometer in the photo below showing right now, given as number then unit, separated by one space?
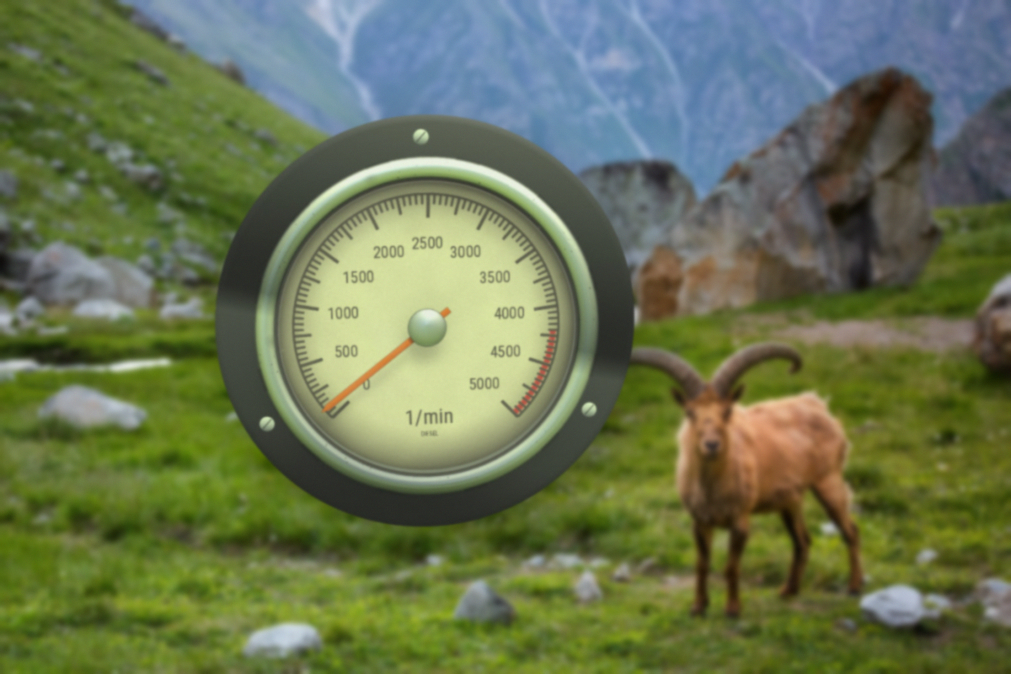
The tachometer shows 100 rpm
